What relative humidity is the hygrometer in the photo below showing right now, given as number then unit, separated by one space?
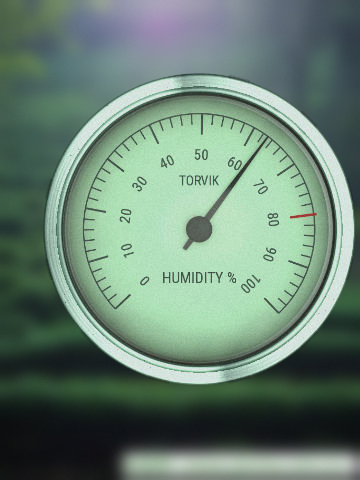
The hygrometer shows 63 %
